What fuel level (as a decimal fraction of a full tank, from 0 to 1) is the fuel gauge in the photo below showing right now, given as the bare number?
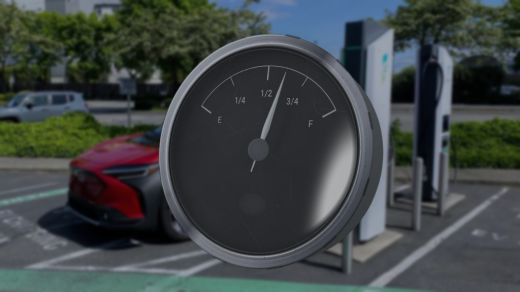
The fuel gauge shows 0.625
